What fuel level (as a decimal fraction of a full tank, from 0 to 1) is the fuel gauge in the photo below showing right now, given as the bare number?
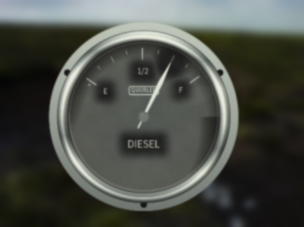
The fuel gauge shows 0.75
